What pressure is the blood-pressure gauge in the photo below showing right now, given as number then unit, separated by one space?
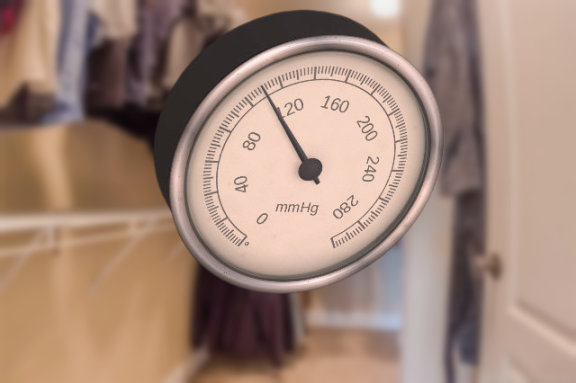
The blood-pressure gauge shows 110 mmHg
